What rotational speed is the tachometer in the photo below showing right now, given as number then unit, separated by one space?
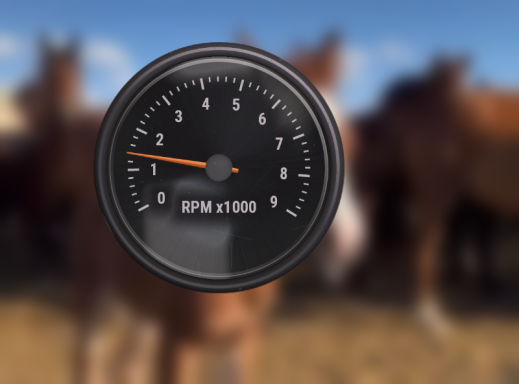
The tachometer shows 1400 rpm
